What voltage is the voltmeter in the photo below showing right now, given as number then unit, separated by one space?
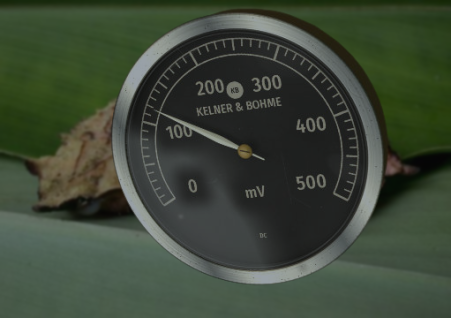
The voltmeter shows 120 mV
